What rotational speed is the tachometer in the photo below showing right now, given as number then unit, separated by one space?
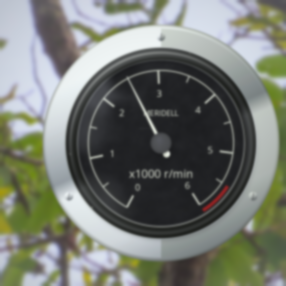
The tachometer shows 2500 rpm
